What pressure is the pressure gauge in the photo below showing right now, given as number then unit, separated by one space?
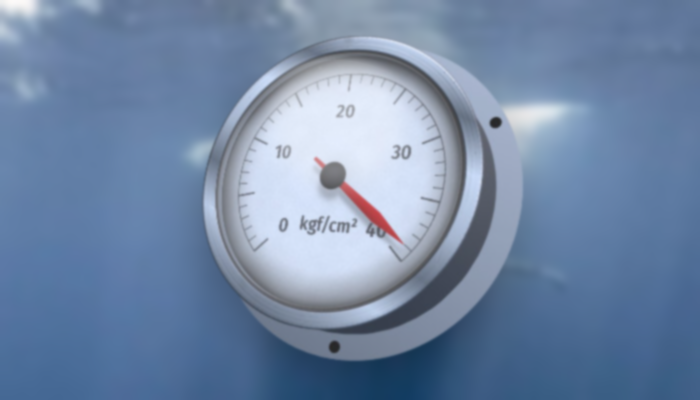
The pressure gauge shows 39 kg/cm²
